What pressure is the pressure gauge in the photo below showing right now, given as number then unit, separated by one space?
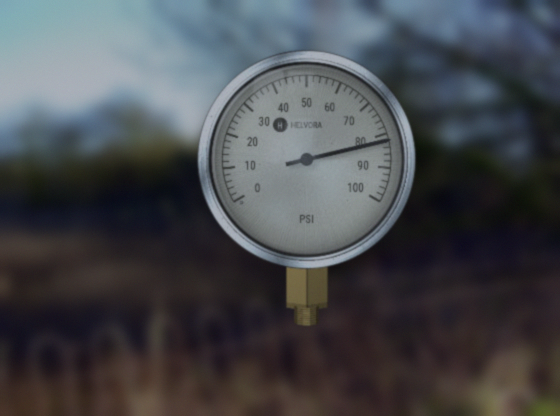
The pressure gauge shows 82 psi
